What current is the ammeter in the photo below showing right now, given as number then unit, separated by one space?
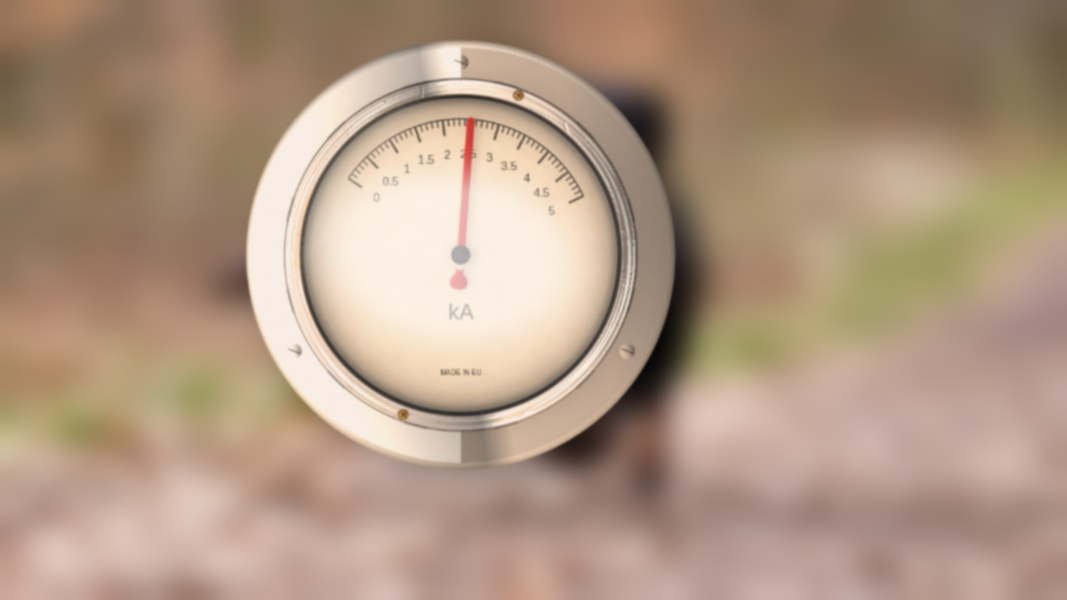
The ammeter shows 2.5 kA
